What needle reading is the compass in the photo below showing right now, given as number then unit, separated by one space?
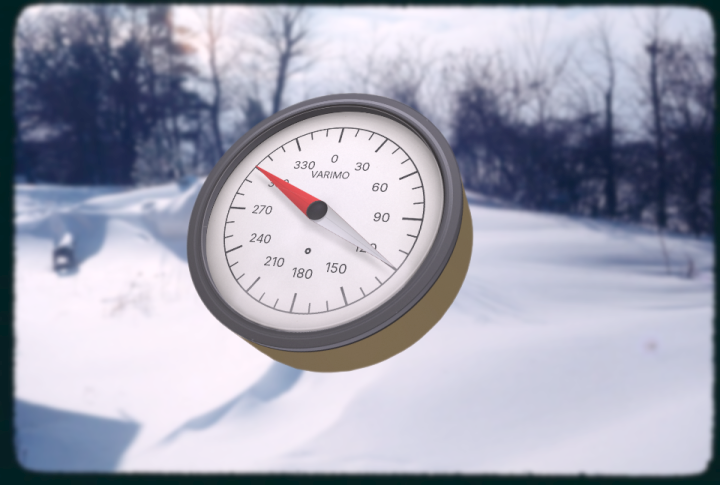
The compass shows 300 °
